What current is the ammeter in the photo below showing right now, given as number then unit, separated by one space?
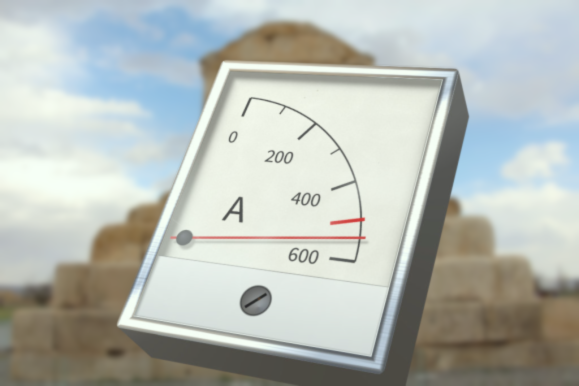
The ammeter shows 550 A
